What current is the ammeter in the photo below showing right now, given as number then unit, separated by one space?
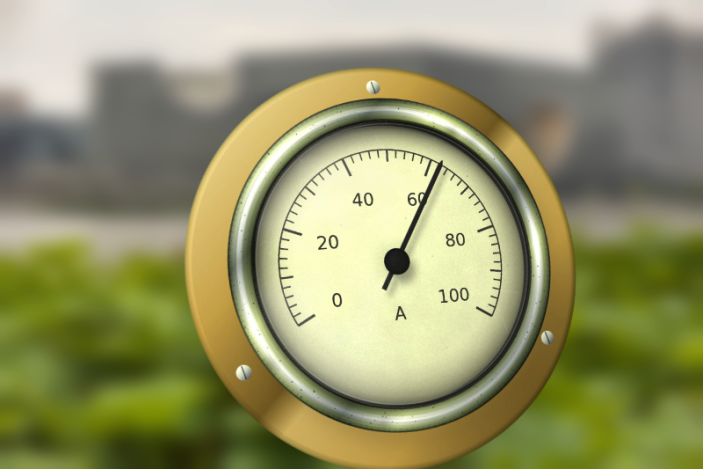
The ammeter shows 62 A
